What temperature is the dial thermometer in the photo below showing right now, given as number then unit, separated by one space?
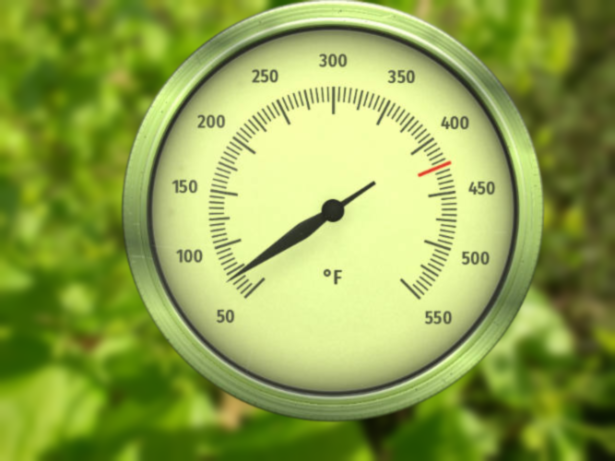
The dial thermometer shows 70 °F
